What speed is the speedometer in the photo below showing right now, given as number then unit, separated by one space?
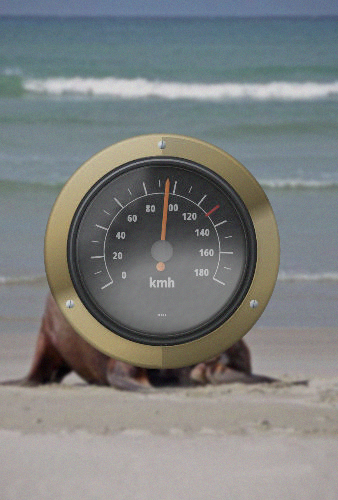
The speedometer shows 95 km/h
